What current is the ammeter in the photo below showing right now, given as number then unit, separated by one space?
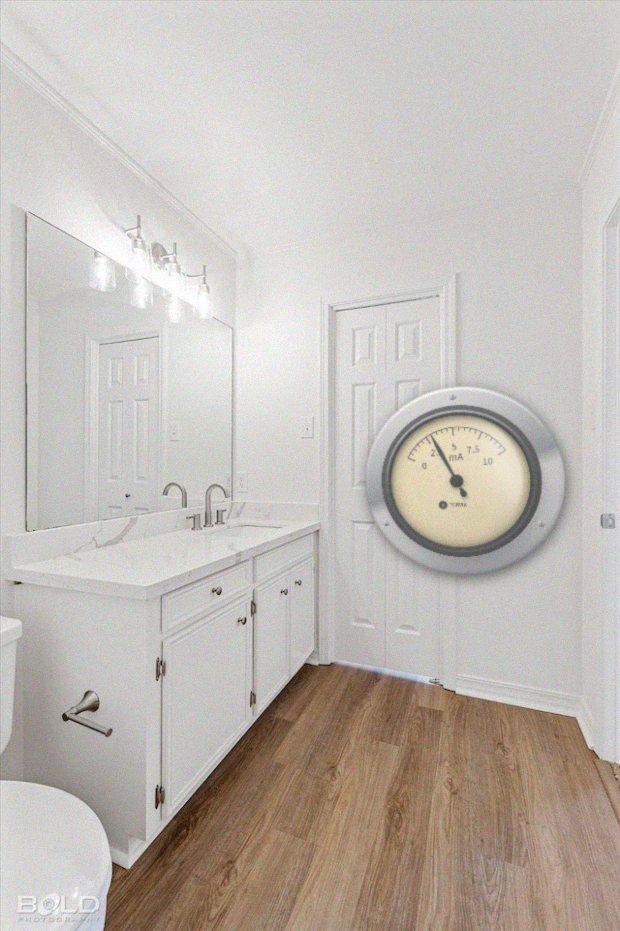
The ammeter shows 3 mA
